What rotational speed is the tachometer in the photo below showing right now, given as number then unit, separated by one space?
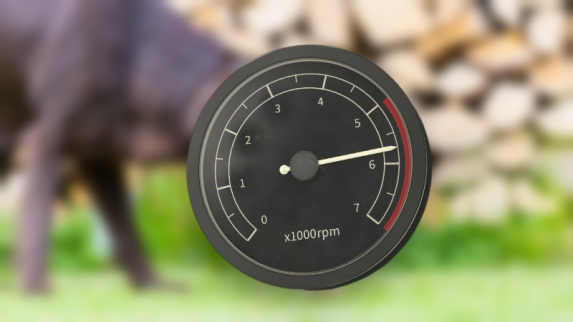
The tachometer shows 5750 rpm
